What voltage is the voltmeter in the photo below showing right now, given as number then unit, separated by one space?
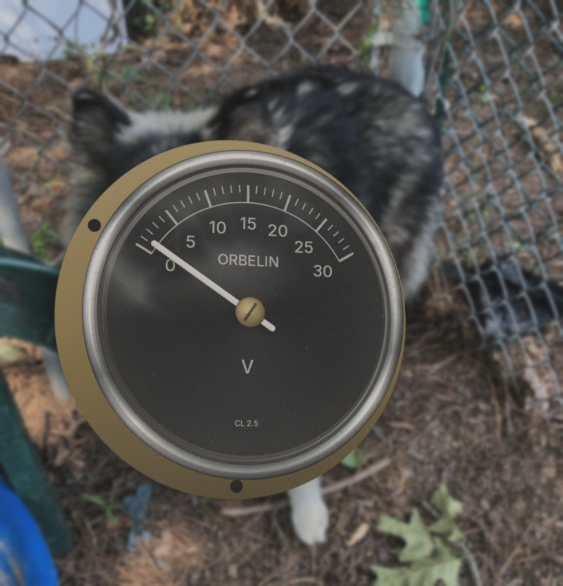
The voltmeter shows 1 V
